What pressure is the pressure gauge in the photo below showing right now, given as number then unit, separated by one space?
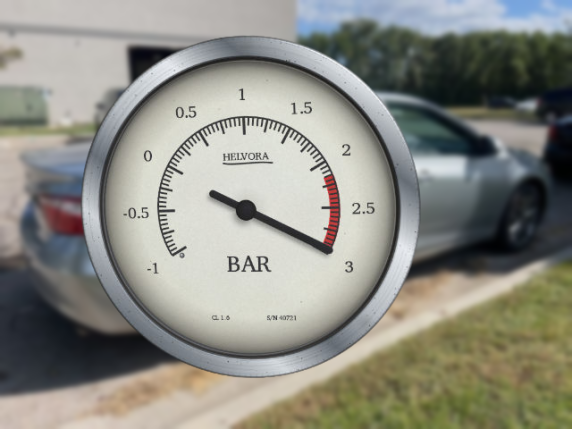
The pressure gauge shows 2.95 bar
